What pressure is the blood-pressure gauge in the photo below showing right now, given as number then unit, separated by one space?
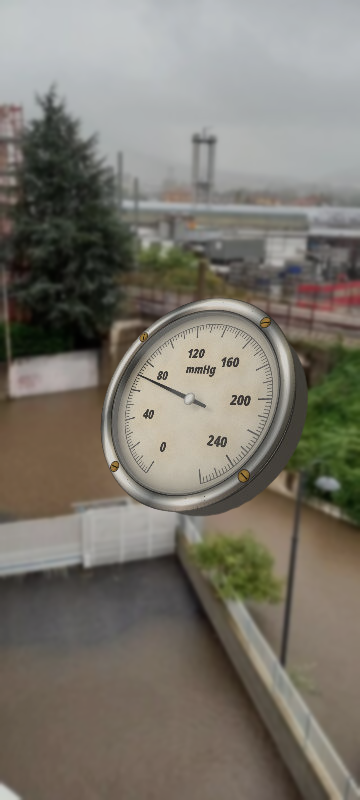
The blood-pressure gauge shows 70 mmHg
